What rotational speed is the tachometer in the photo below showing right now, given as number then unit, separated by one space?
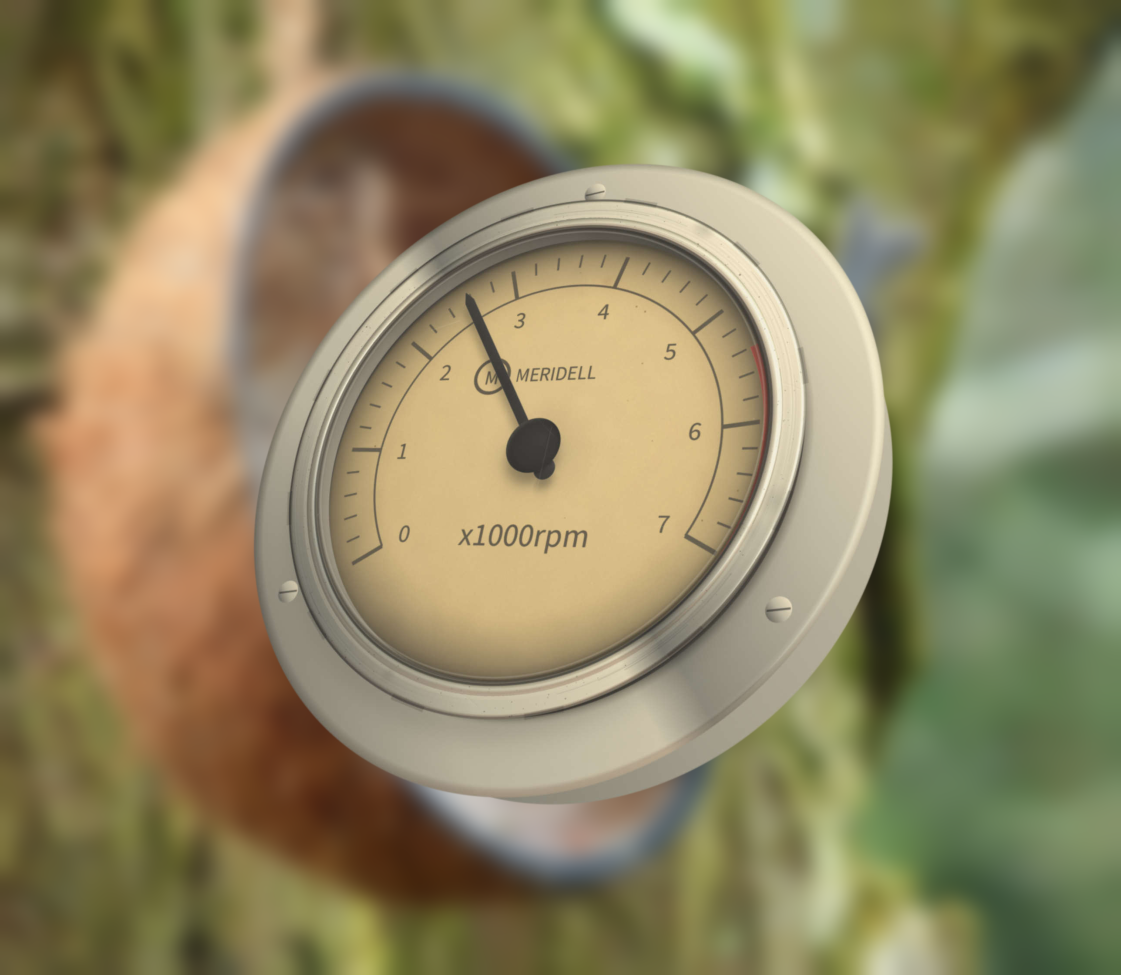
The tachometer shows 2600 rpm
